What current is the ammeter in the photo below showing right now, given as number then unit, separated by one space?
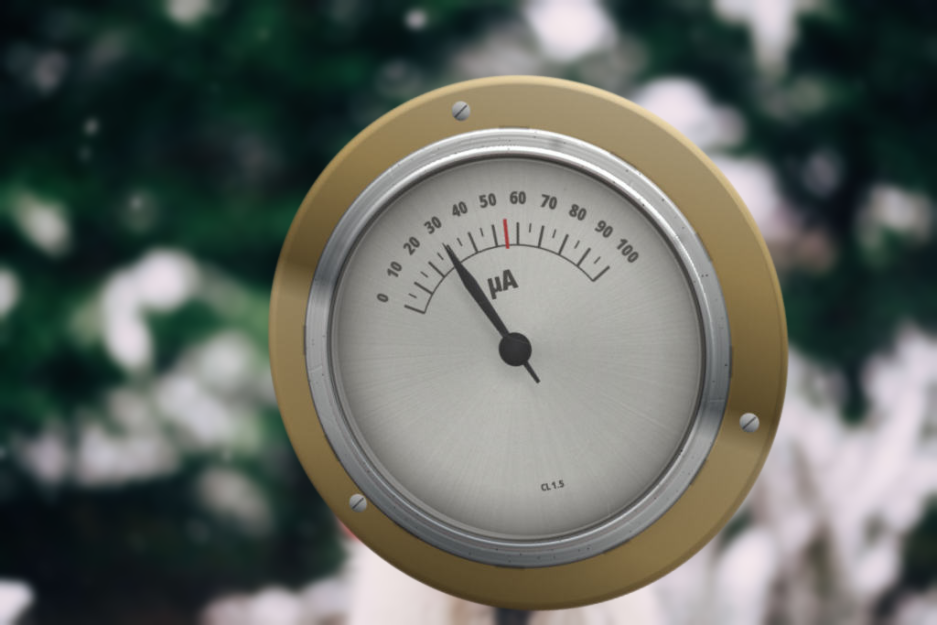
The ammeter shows 30 µA
